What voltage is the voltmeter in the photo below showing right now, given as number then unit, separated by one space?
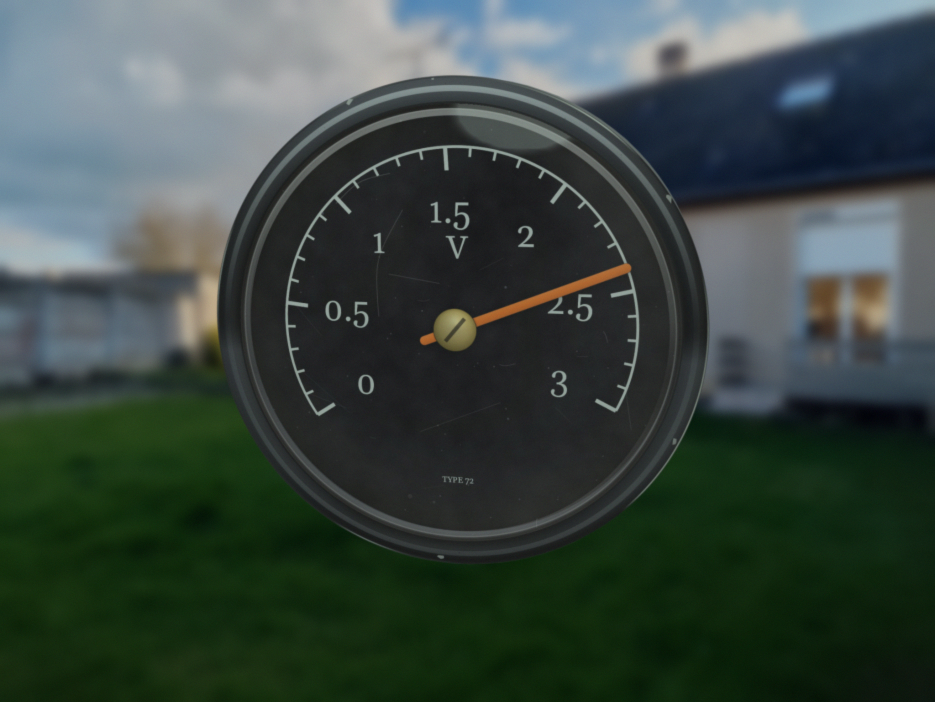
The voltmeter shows 2.4 V
